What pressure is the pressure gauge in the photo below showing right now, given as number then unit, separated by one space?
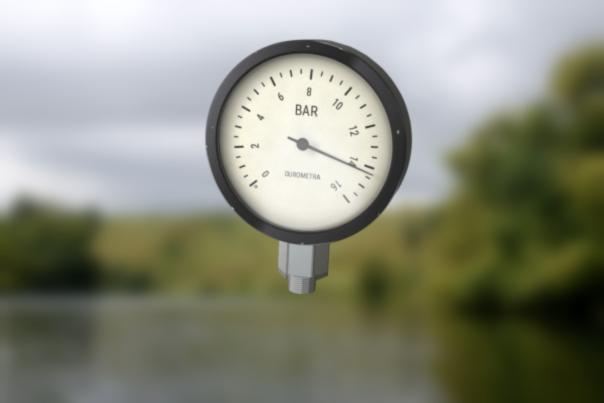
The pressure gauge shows 14.25 bar
